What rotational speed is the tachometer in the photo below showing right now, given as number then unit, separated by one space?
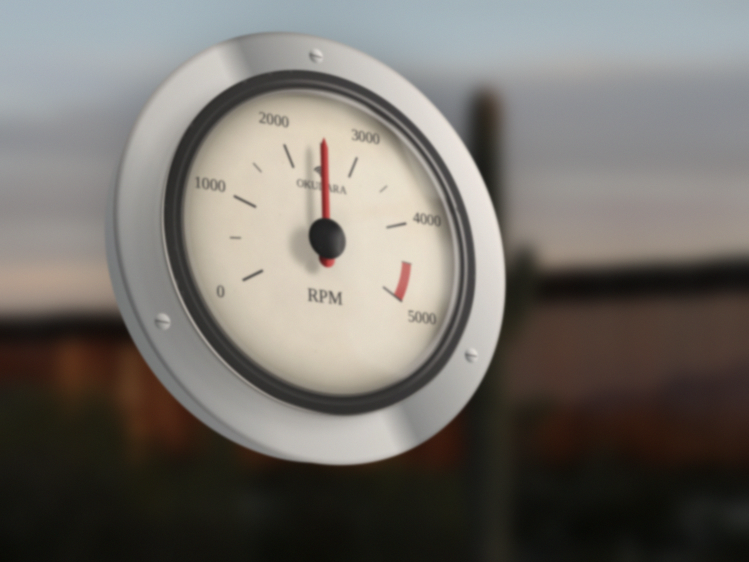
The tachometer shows 2500 rpm
